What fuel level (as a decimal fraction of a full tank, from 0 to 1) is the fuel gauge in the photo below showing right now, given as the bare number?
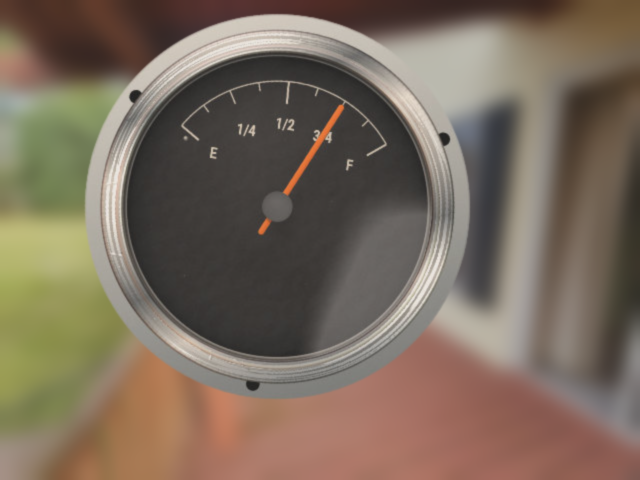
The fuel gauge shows 0.75
